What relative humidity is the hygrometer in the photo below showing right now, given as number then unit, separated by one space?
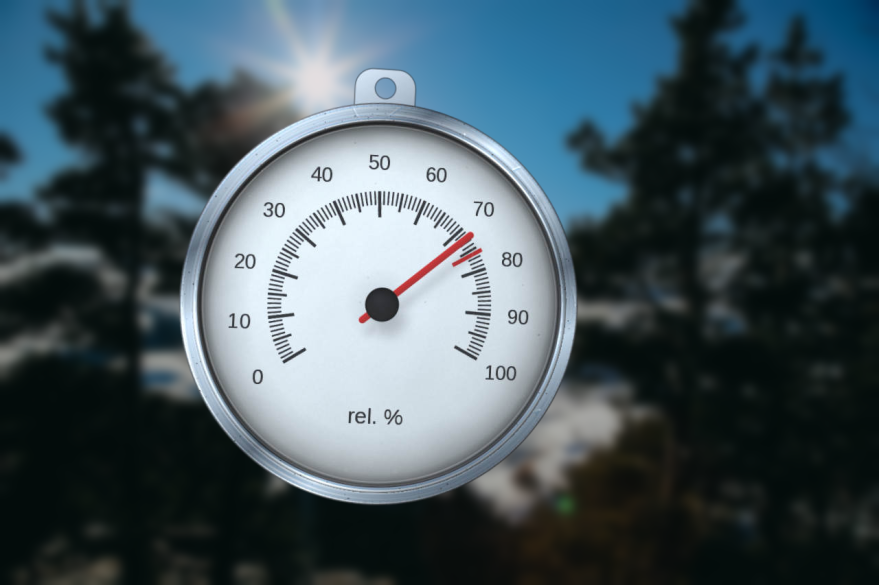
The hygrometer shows 72 %
